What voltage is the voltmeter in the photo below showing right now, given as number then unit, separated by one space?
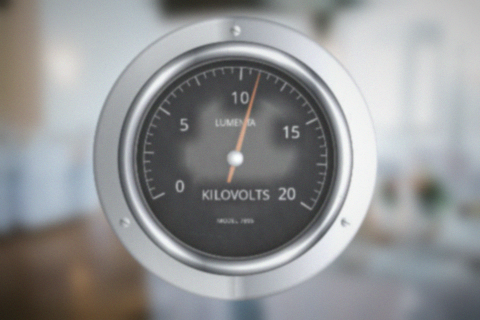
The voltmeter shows 11 kV
